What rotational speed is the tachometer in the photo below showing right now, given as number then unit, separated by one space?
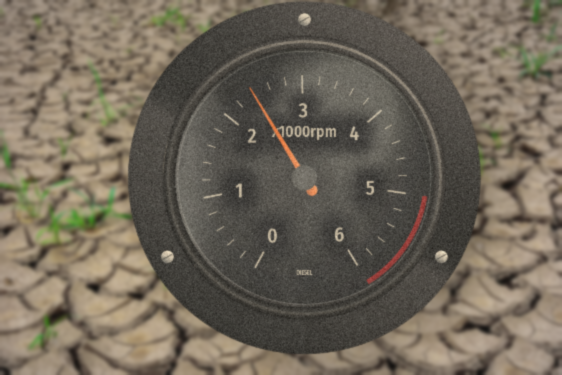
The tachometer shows 2400 rpm
